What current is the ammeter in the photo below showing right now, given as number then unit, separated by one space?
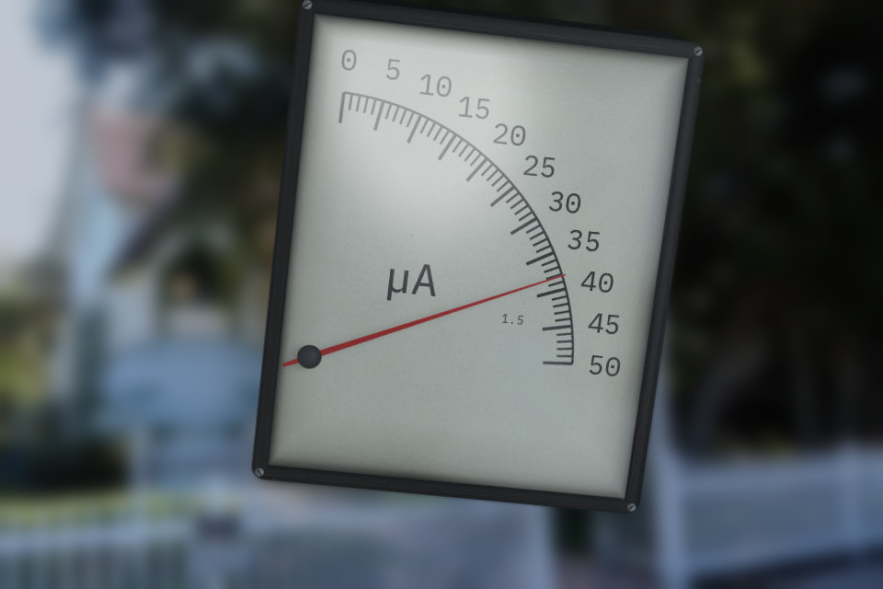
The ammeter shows 38 µA
